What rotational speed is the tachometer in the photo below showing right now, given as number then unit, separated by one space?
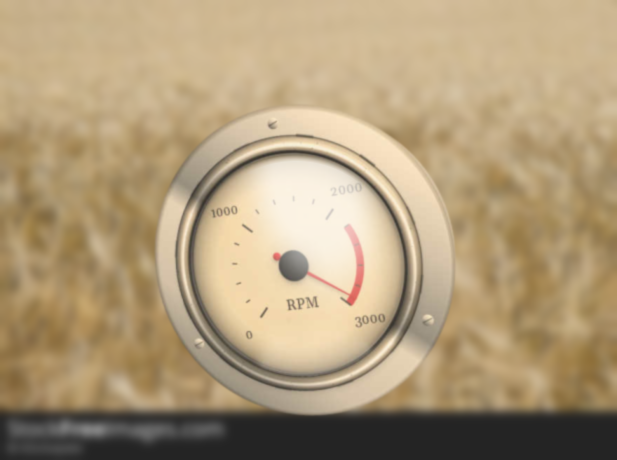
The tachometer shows 2900 rpm
